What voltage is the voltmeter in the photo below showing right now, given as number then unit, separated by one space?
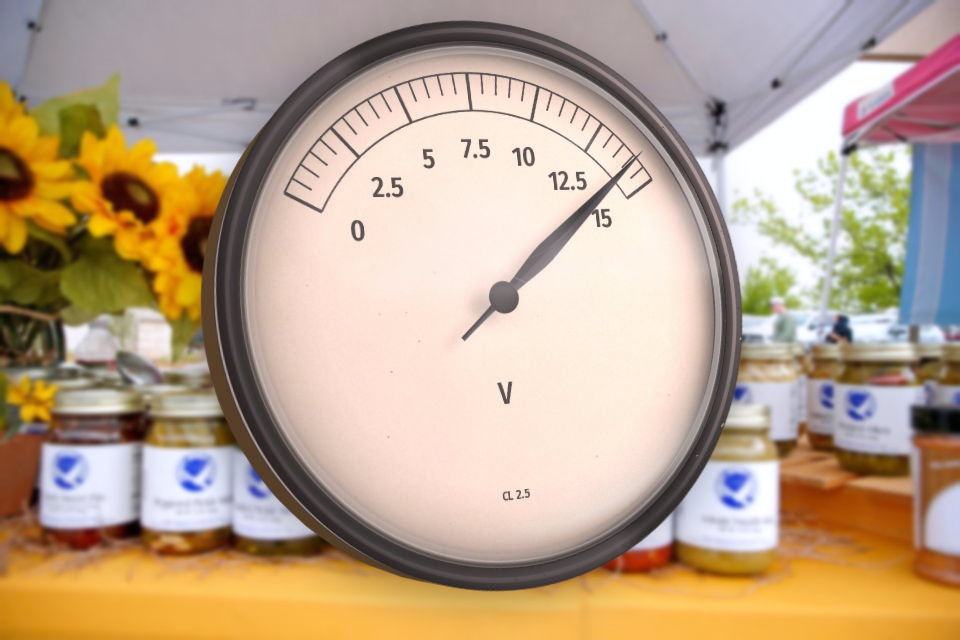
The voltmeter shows 14 V
